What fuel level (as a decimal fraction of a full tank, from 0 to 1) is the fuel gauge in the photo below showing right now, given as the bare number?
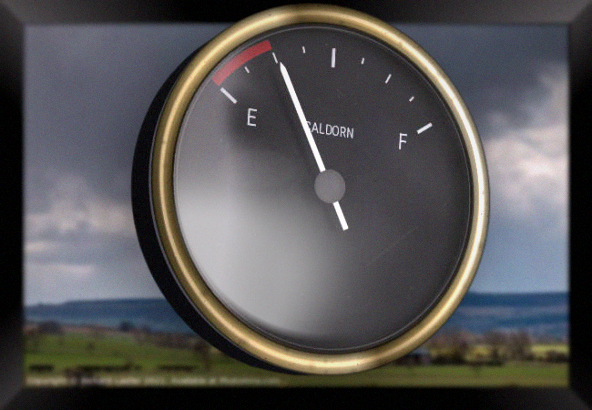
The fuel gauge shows 0.25
